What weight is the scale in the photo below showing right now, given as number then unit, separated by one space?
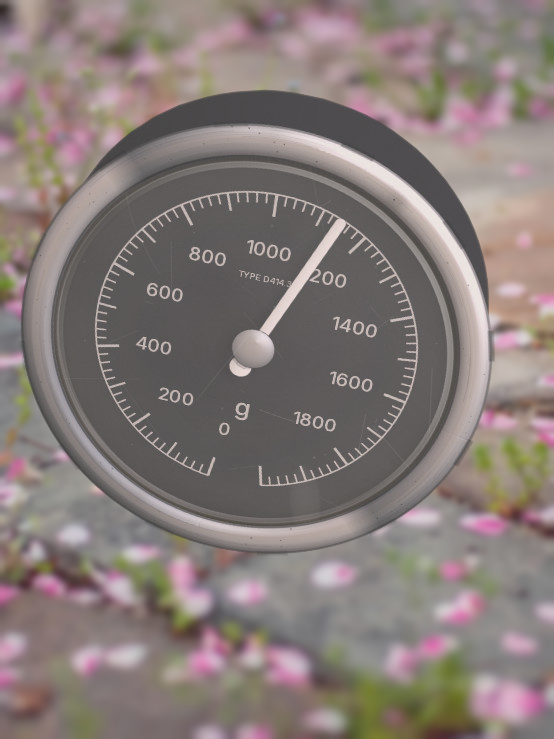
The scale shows 1140 g
